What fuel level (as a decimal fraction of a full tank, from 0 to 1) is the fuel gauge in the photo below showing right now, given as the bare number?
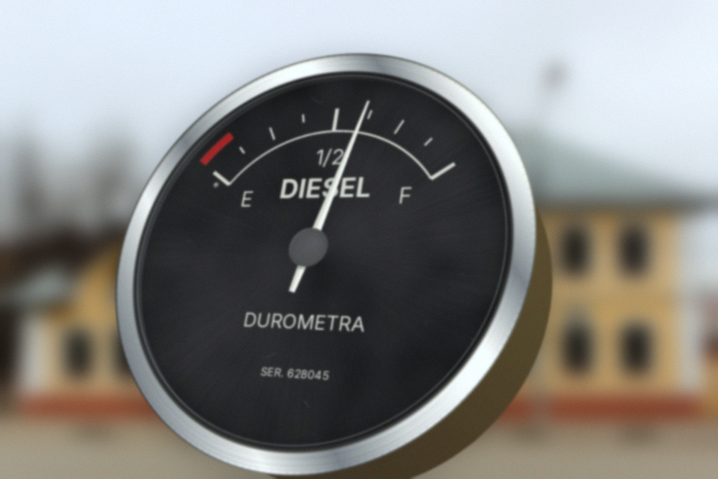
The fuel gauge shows 0.625
